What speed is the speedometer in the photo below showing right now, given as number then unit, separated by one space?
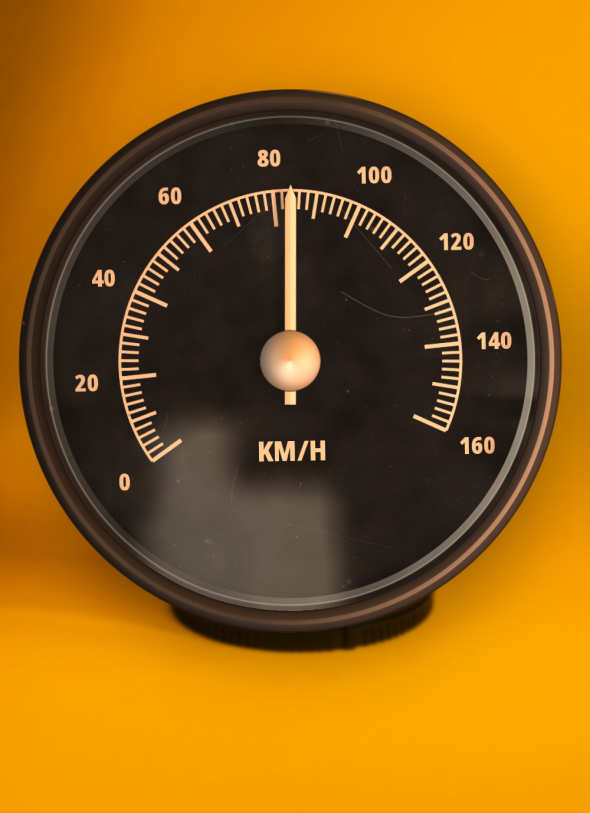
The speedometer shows 84 km/h
